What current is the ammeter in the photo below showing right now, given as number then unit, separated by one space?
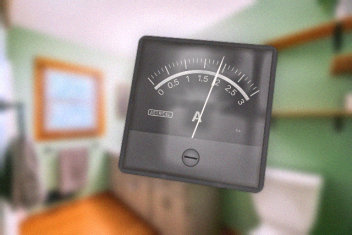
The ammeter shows 1.9 A
